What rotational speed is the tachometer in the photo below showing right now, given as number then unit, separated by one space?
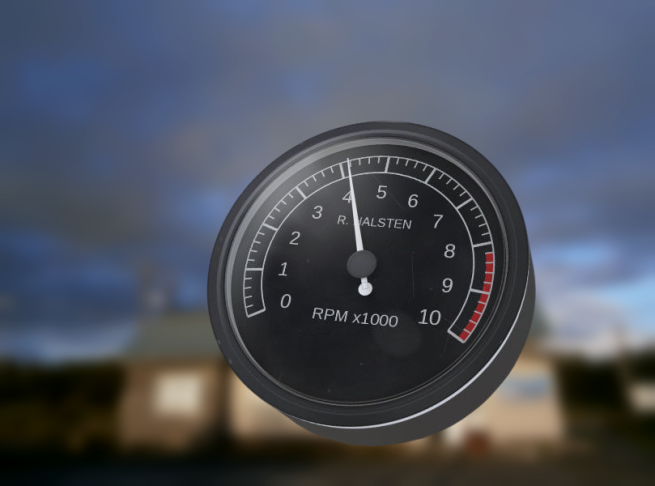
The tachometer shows 4200 rpm
